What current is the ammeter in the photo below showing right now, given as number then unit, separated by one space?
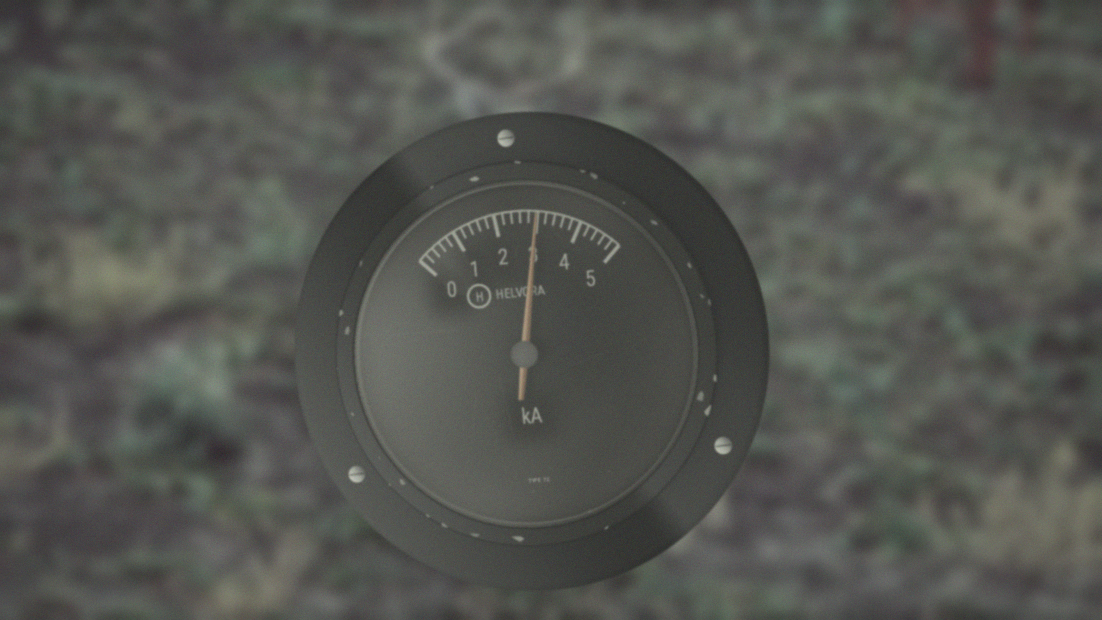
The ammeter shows 3 kA
